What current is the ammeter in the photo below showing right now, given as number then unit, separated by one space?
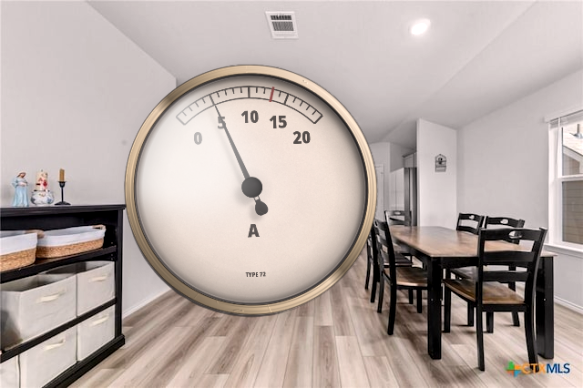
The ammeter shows 5 A
